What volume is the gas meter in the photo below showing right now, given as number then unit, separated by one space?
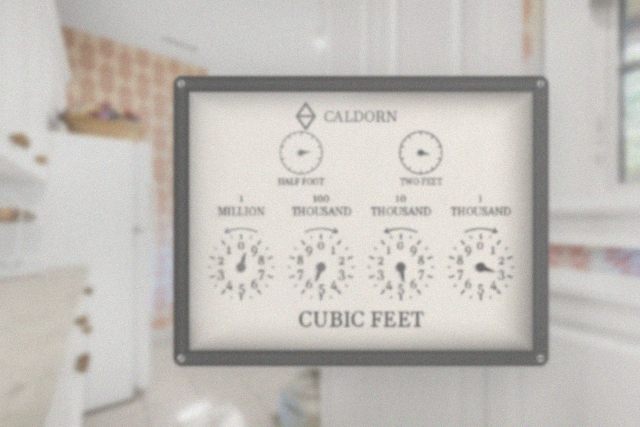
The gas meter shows 955300 ft³
